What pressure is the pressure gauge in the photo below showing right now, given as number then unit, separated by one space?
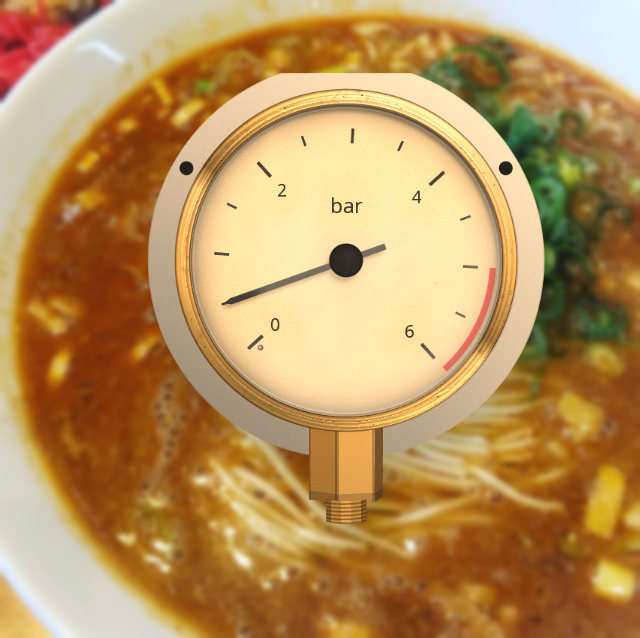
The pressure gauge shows 0.5 bar
